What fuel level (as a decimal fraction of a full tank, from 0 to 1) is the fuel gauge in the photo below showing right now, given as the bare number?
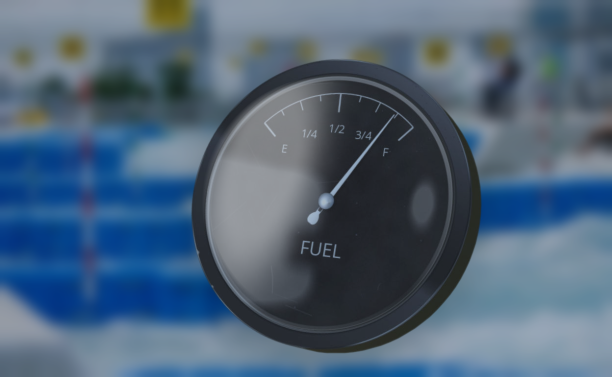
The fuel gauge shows 0.875
